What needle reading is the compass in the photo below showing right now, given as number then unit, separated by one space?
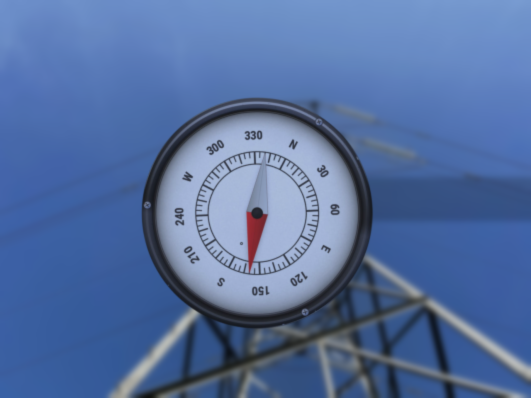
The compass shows 160 °
